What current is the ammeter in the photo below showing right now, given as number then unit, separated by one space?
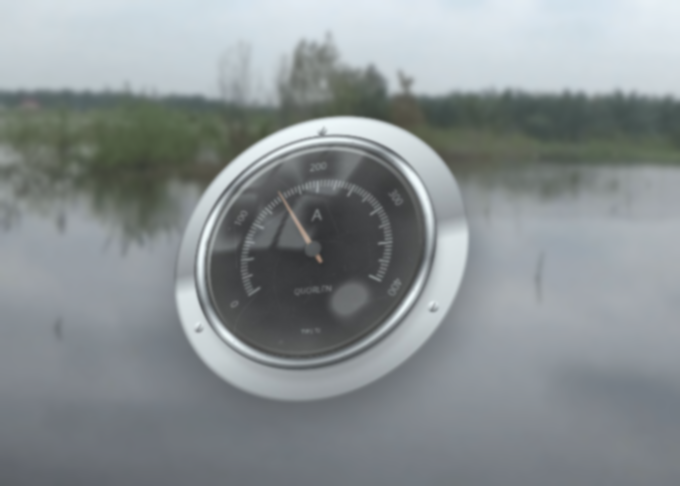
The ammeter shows 150 A
